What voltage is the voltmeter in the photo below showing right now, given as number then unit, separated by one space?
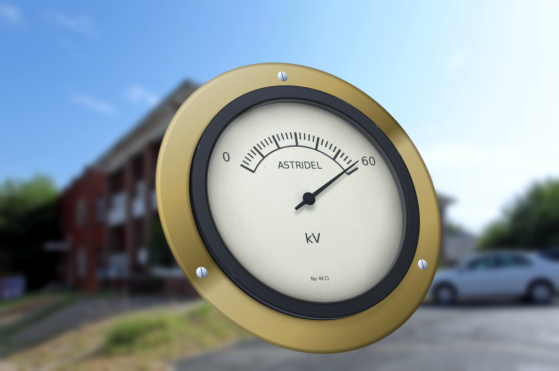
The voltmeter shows 58 kV
